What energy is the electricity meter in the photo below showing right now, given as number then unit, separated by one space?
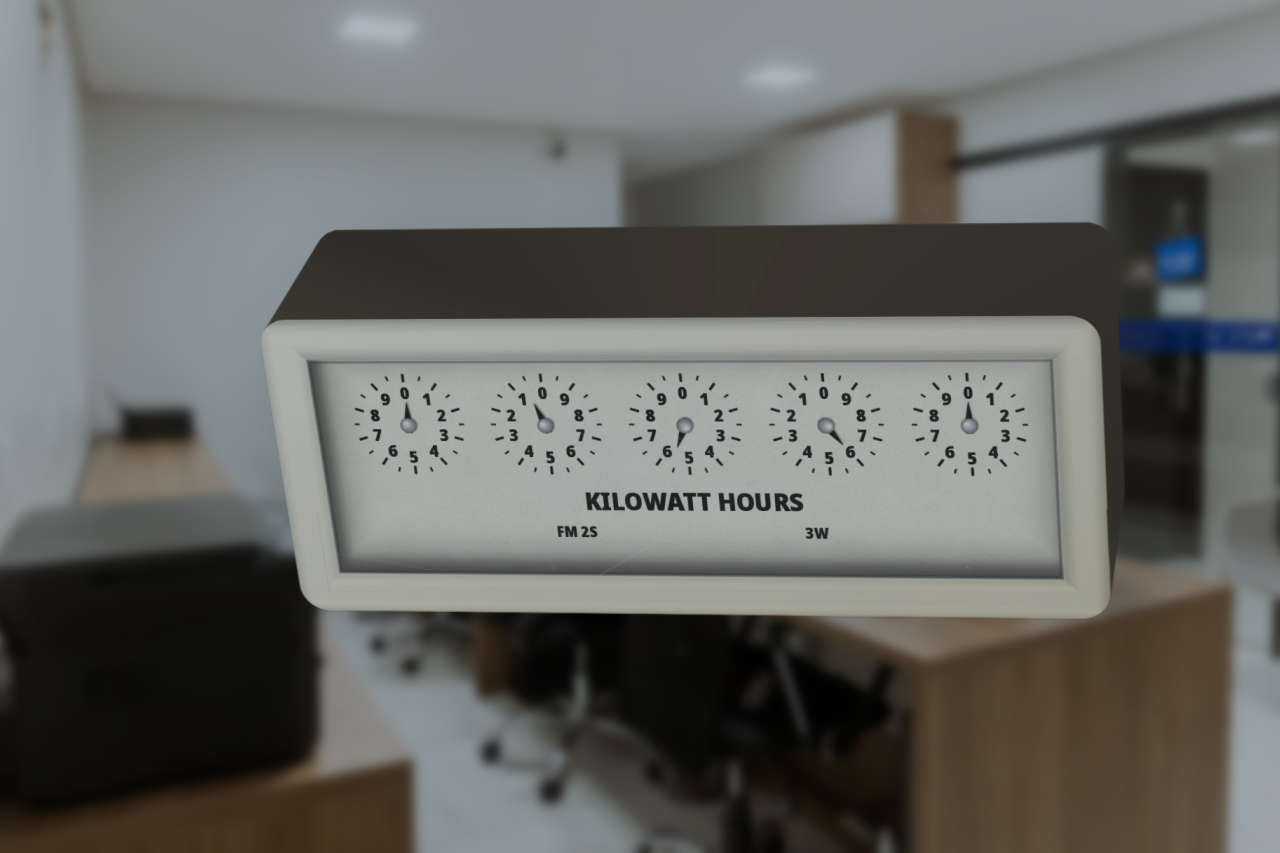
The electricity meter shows 560 kWh
